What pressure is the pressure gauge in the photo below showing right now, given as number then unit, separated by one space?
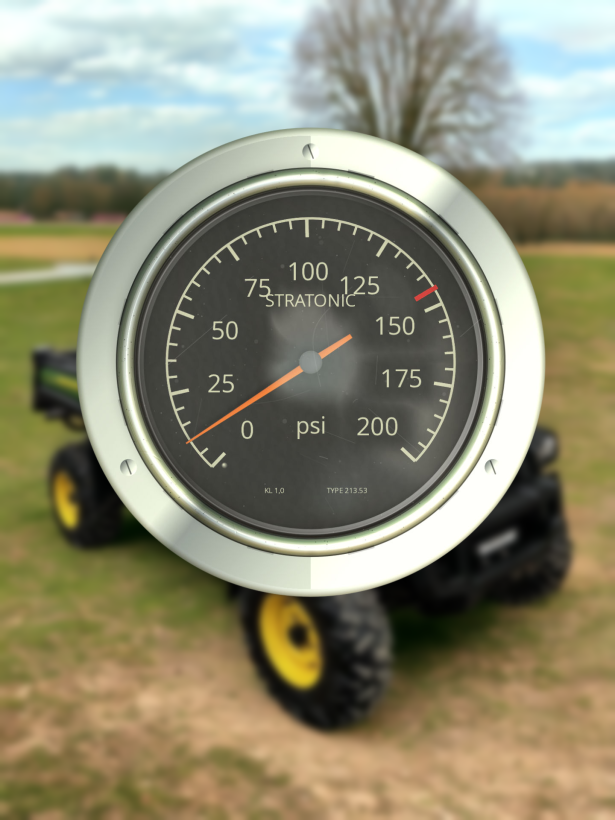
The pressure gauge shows 10 psi
